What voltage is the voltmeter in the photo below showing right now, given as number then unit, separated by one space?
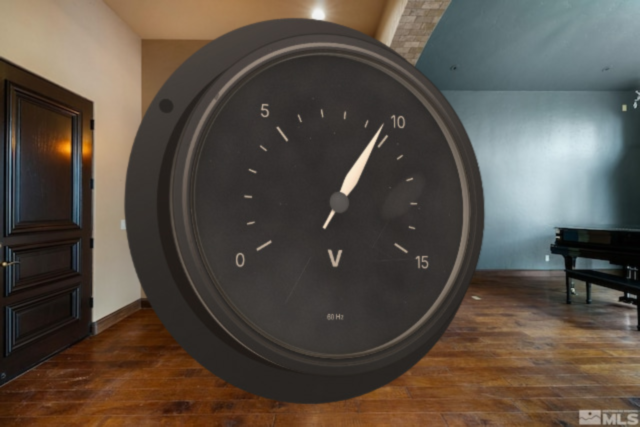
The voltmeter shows 9.5 V
